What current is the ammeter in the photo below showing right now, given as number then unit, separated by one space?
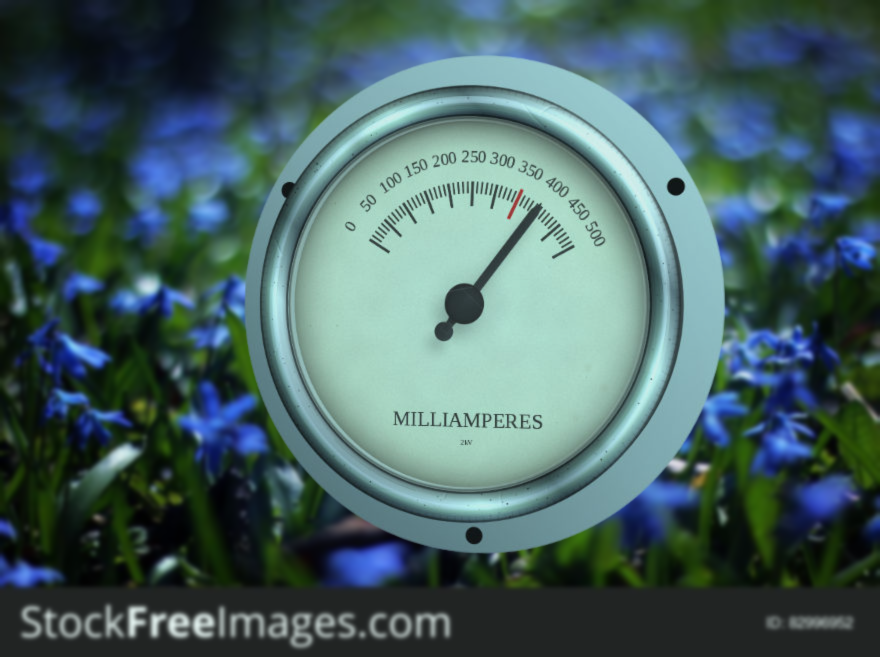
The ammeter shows 400 mA
